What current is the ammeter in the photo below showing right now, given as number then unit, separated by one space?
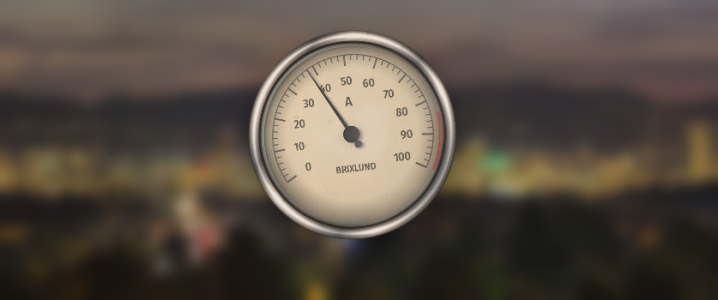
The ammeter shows 38 A
